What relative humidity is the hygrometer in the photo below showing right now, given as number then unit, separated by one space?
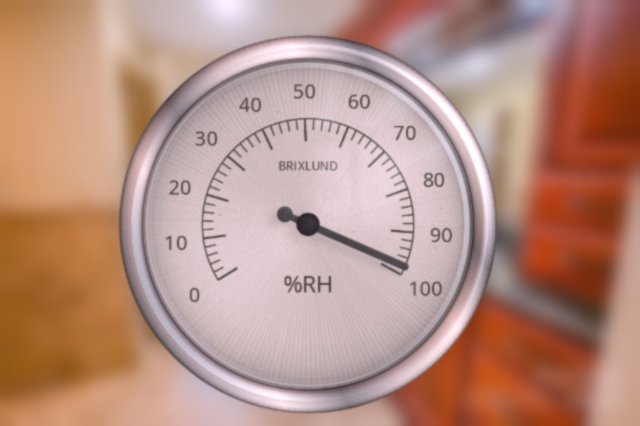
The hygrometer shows 98 %
